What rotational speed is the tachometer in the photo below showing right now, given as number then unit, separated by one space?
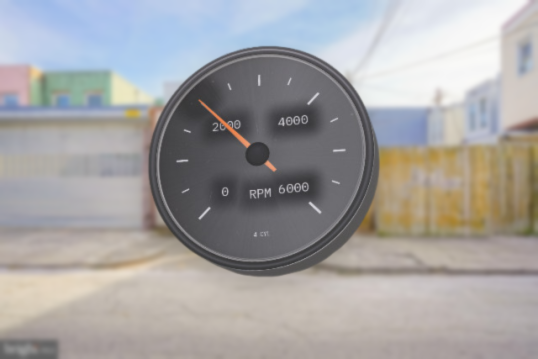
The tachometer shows 2000 rpm
